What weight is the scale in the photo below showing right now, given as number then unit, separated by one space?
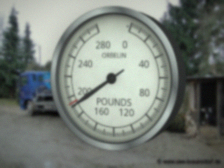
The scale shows 190 lb
